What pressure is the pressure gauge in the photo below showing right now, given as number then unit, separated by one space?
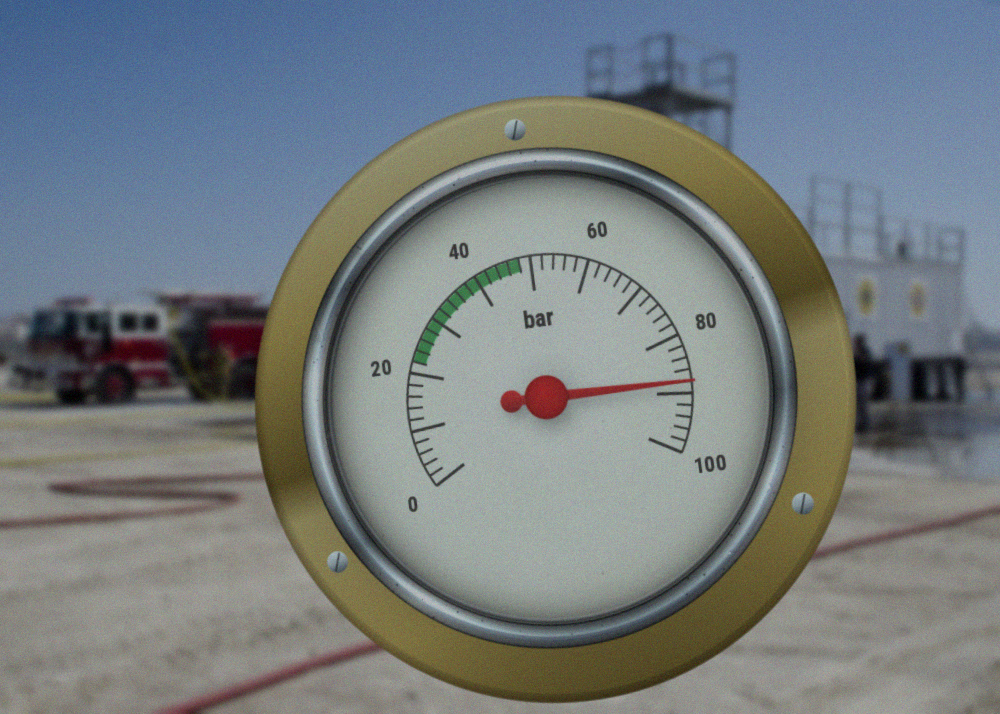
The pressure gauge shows 88 bar
